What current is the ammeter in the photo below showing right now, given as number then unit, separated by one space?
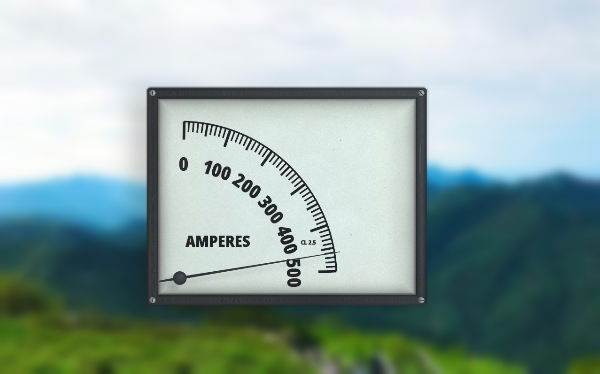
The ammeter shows 460 A
